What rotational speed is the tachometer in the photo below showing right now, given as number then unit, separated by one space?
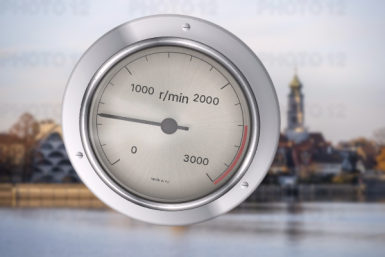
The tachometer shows 500 rpm
